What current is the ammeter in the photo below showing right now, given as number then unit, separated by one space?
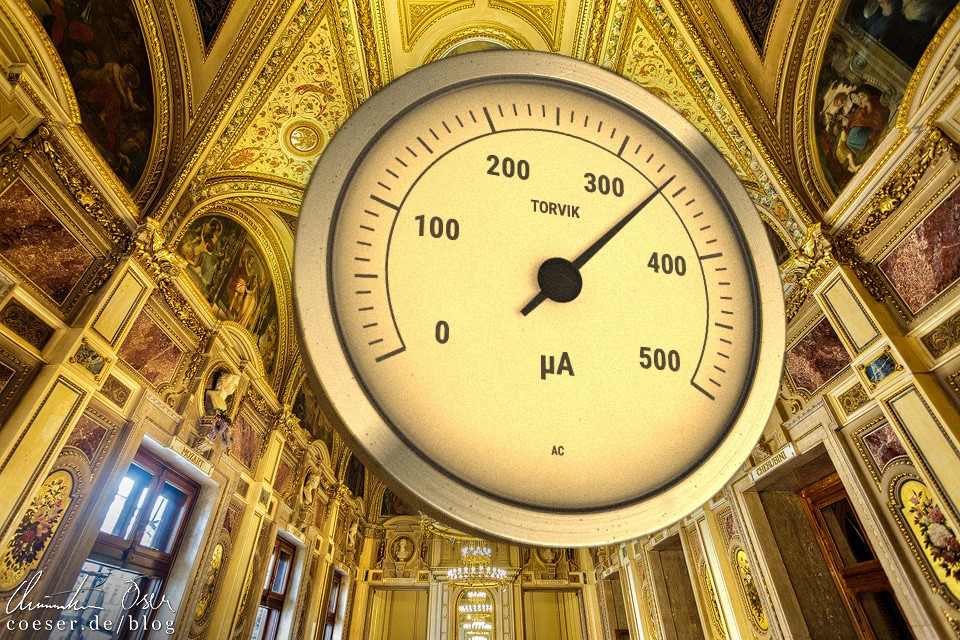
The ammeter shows 340 µA
